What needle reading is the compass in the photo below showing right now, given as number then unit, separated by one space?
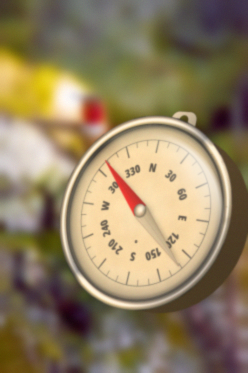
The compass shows 310 °
